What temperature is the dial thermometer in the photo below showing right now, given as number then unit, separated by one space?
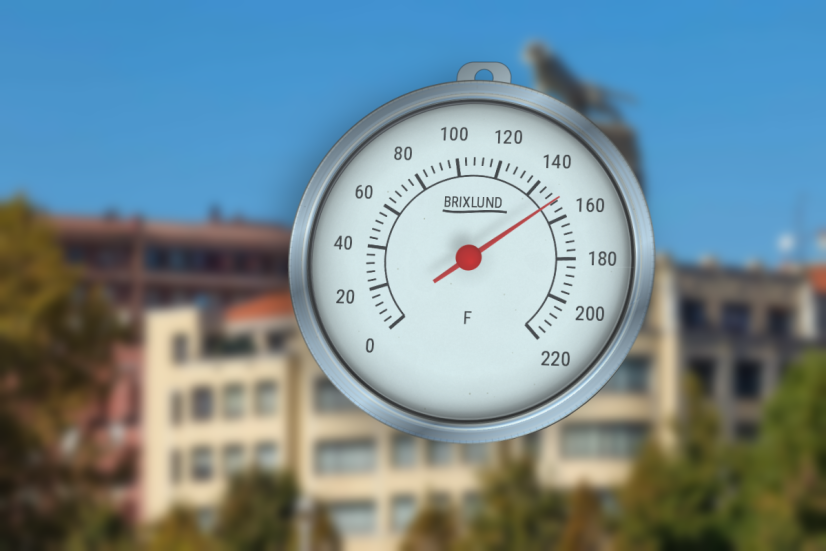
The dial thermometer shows 152 °F
